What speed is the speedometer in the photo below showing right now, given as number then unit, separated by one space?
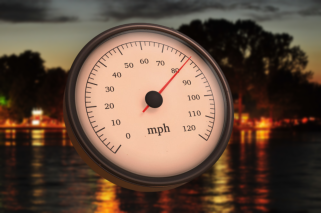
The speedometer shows 82 mph
